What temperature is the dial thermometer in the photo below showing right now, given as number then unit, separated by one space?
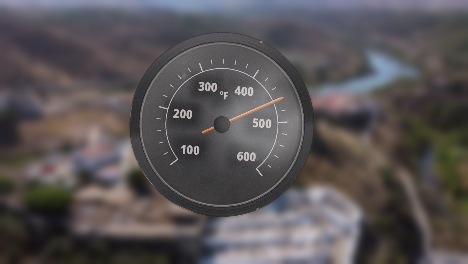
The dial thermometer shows 460 °F
